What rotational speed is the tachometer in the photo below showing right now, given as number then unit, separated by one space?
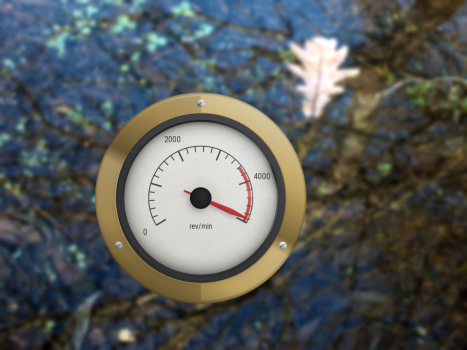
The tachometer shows 4900 rpm
